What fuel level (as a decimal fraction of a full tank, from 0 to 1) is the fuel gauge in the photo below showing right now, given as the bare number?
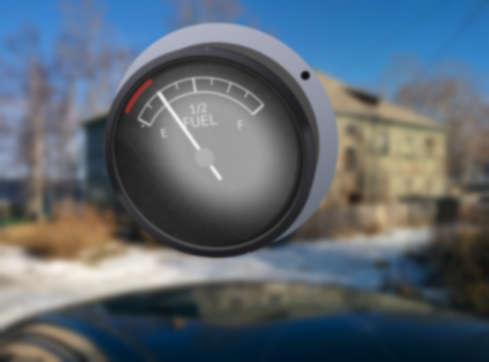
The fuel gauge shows 0.25
